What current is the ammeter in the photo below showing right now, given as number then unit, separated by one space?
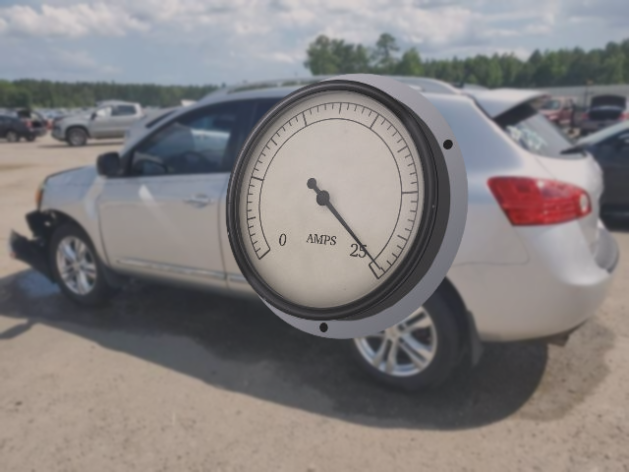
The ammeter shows 24.5 A
